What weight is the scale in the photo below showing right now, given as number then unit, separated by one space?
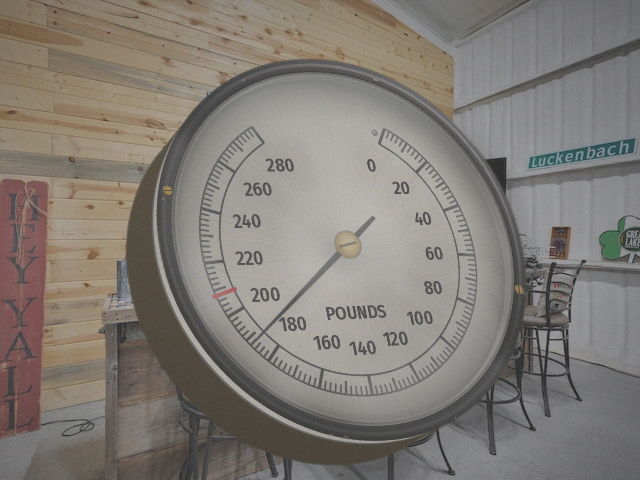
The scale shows 188 lb
